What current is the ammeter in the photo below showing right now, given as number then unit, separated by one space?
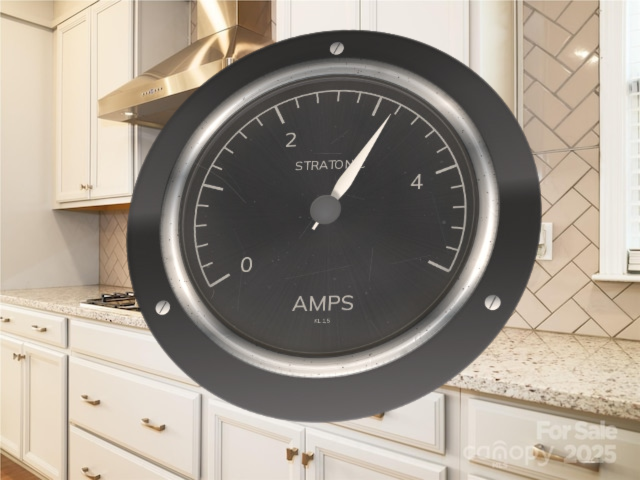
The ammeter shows 3.2 A
